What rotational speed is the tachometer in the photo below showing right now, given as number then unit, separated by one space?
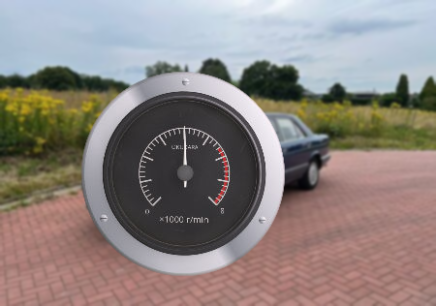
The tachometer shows 4000 rpm
